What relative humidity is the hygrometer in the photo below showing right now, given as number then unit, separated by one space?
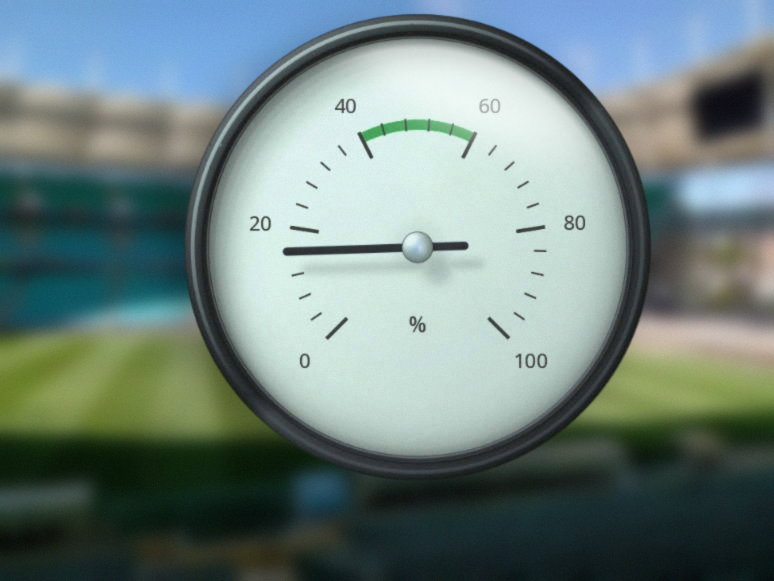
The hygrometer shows 16 %
